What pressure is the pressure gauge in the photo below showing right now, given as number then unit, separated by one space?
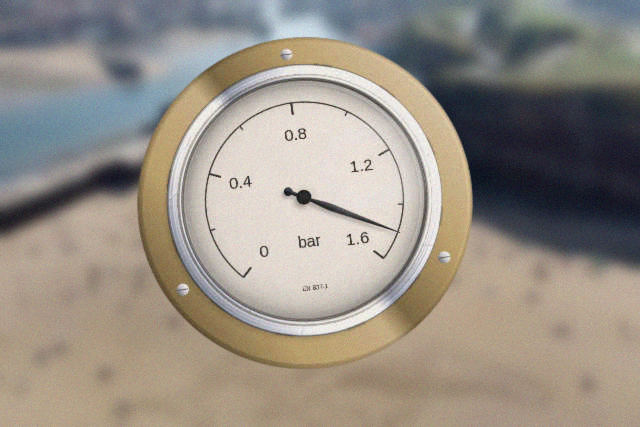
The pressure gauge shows 1.5 bar
